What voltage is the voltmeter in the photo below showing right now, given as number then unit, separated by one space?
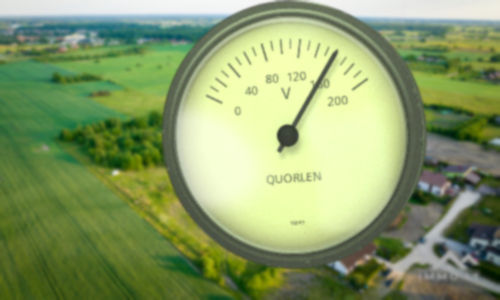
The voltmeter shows 160 V
